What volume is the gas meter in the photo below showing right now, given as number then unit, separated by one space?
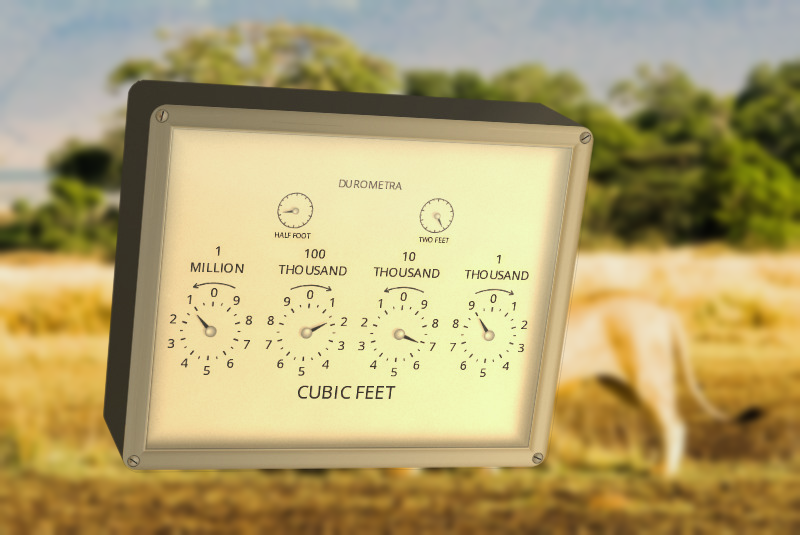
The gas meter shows 116900 ft³
